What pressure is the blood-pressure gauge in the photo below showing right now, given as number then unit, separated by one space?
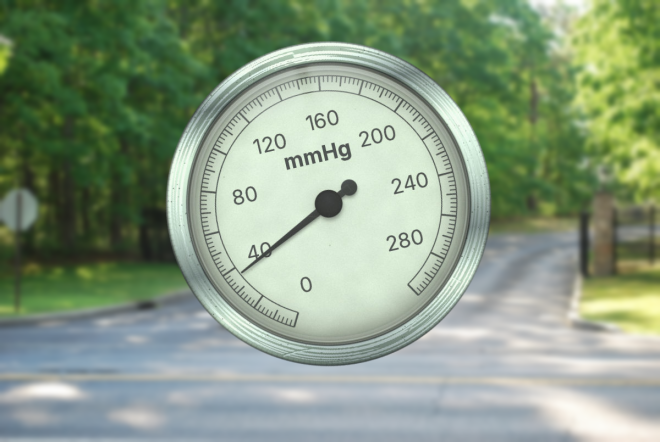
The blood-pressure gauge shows 36 mmHg
